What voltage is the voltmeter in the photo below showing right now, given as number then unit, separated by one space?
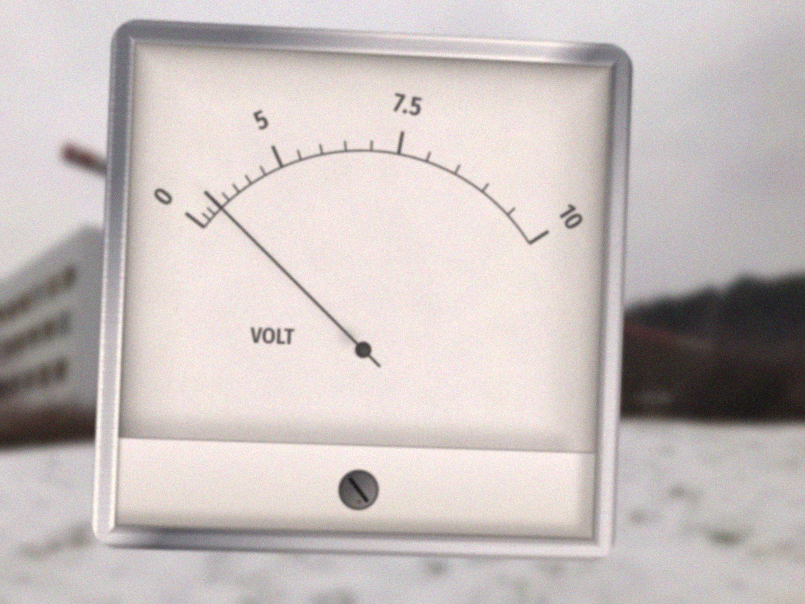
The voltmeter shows 2.5 V
